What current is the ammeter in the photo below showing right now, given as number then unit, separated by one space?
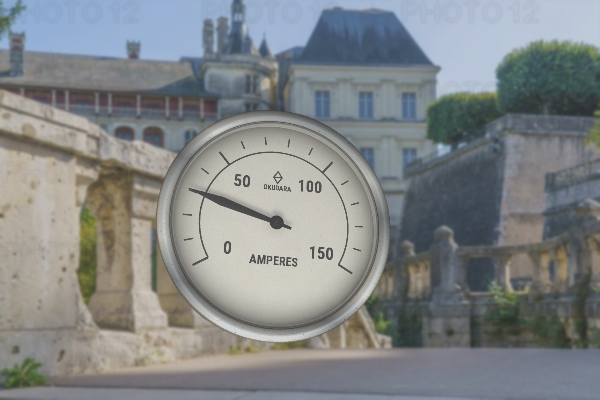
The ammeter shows 30 A
